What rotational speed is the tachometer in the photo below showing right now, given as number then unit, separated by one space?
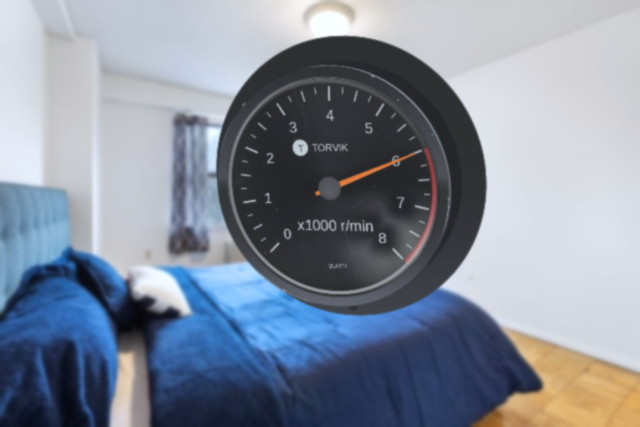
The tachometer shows 6000 rpm
